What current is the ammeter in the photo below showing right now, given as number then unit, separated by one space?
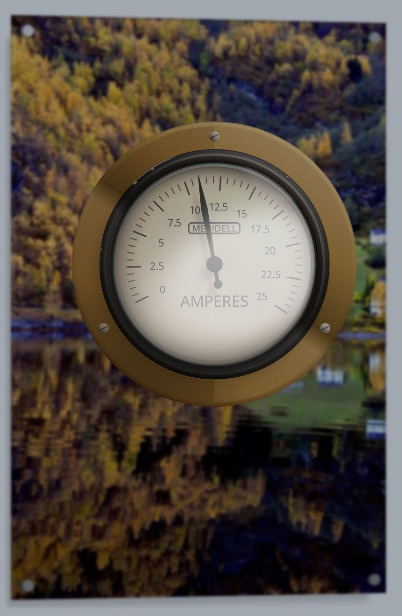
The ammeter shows 11 A
